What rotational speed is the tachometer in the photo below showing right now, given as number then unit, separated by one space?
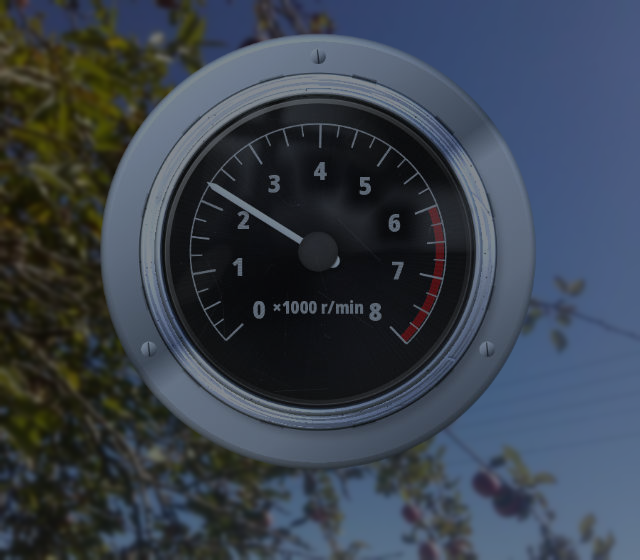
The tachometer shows 2250 rpm
